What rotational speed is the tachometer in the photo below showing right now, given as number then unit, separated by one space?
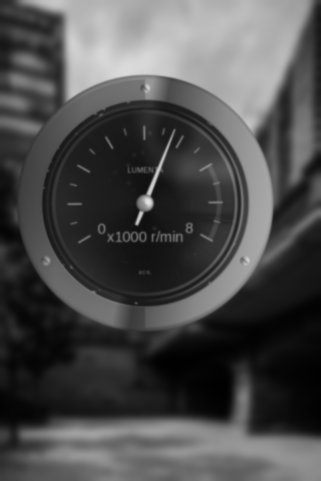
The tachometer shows 4750 rpm
